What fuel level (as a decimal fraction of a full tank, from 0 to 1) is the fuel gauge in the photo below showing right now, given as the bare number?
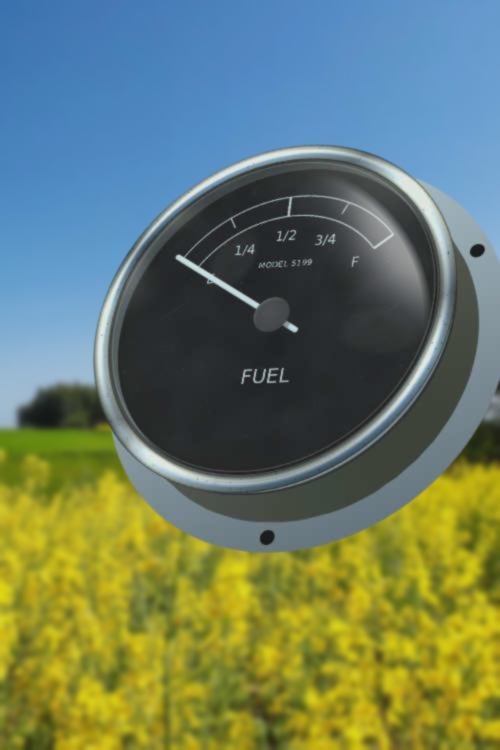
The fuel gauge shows 0
